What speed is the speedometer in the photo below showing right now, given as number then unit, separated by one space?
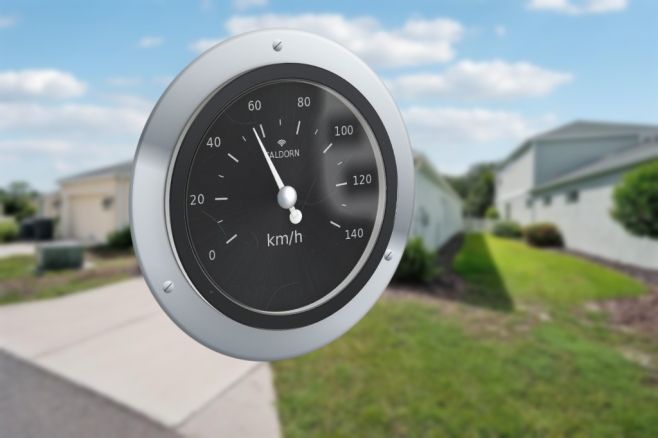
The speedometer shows 55 km/h
